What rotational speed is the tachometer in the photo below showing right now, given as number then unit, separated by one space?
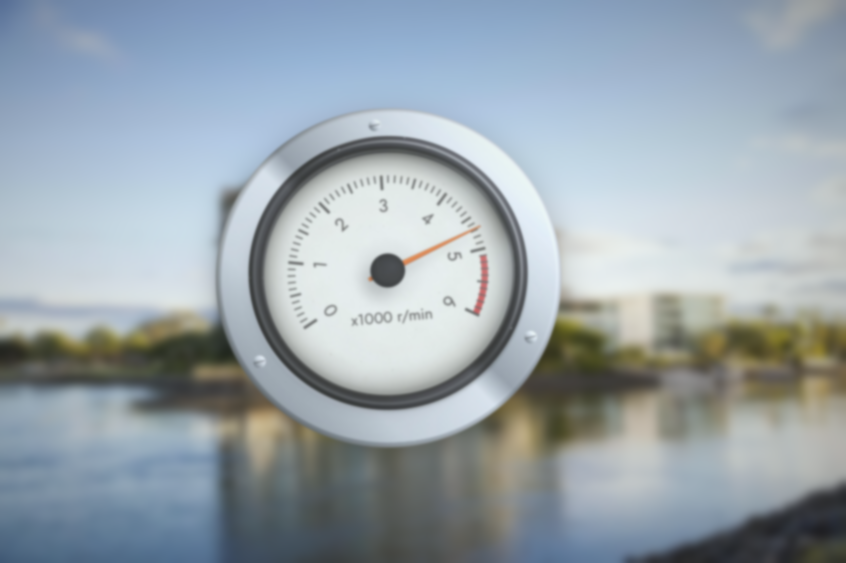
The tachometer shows 4700 rpm
